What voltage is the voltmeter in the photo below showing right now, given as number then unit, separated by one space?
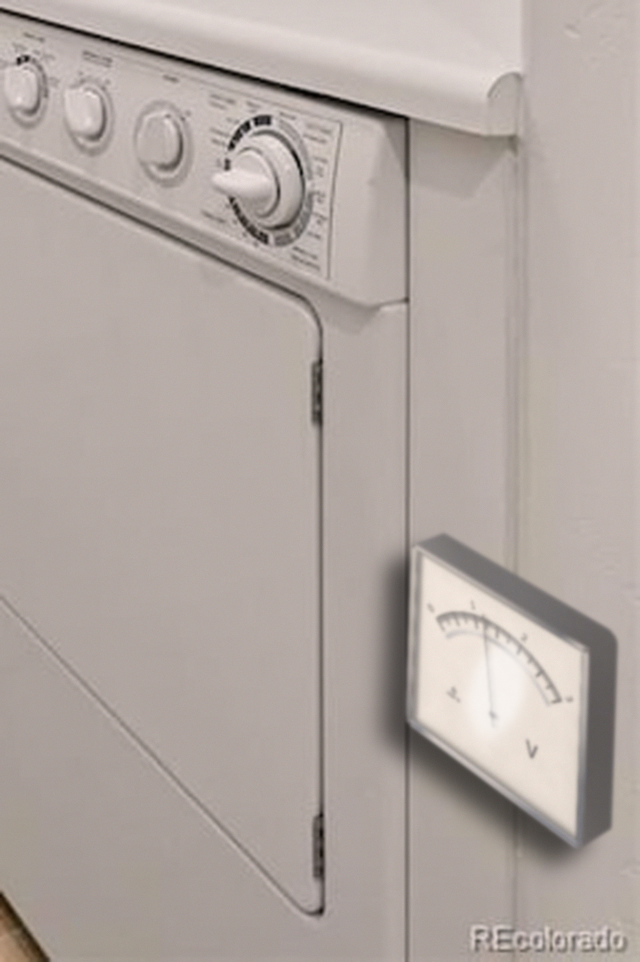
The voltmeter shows 1.25 V
